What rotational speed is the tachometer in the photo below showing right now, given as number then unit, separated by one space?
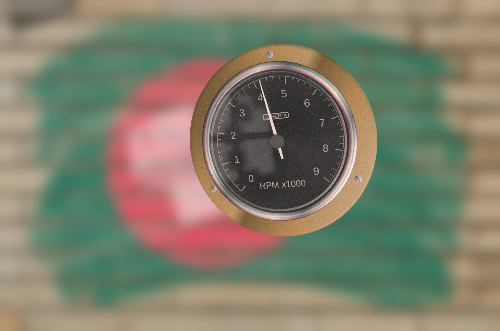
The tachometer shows 4200 rpm
